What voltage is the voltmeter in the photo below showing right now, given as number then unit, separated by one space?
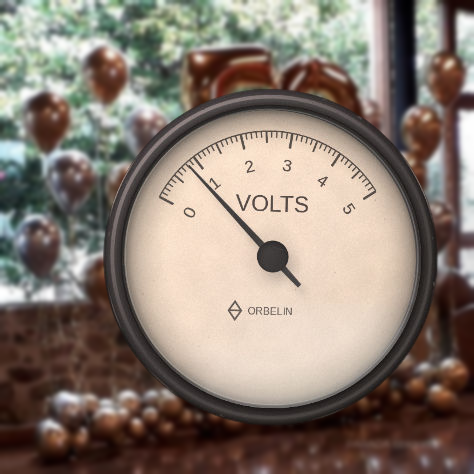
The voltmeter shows 0.8 V
